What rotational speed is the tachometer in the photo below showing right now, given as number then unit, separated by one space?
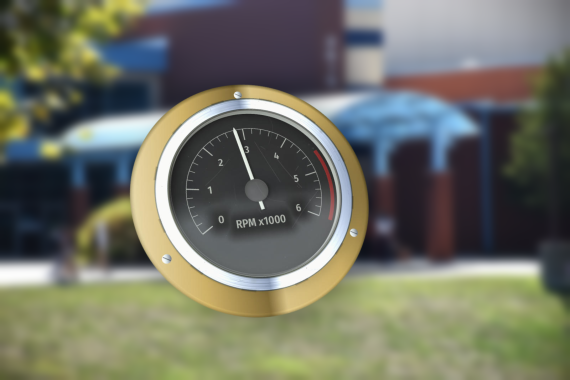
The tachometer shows 2800 rpm
